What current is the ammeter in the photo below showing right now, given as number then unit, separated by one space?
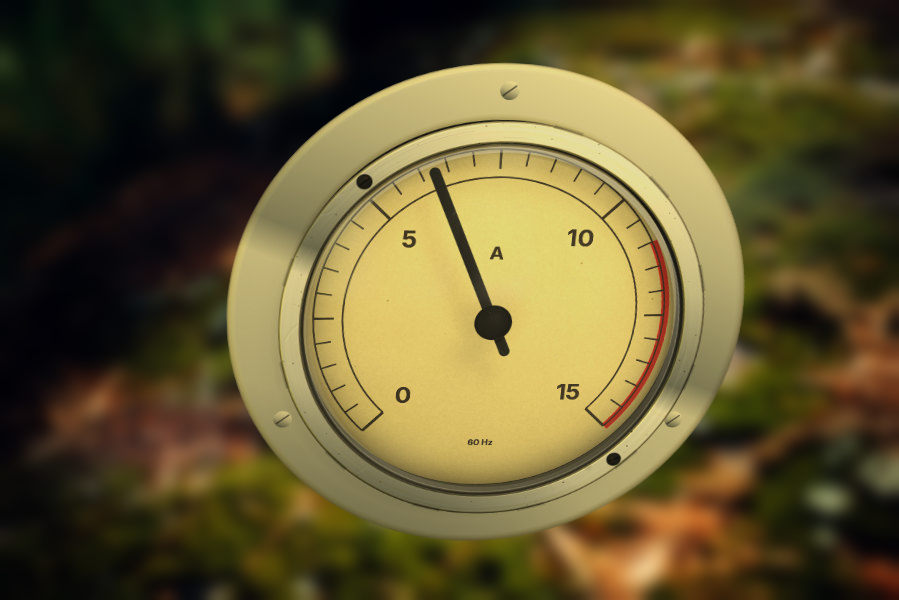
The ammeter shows 6.25 A
